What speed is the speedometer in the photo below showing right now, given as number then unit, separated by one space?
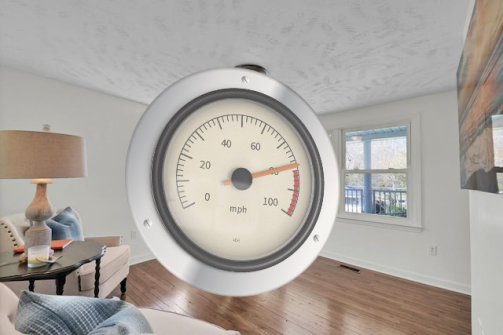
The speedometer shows 80 mph
